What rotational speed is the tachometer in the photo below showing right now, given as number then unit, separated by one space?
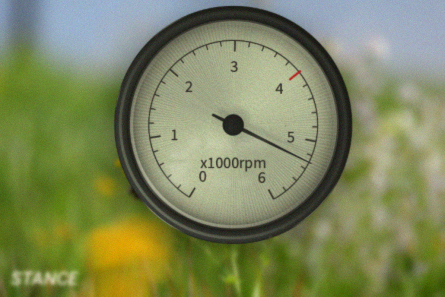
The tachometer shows 5300 rpm
